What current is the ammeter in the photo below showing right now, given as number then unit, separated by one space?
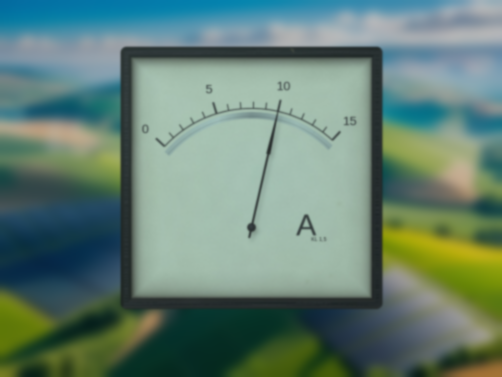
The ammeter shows 10 A
